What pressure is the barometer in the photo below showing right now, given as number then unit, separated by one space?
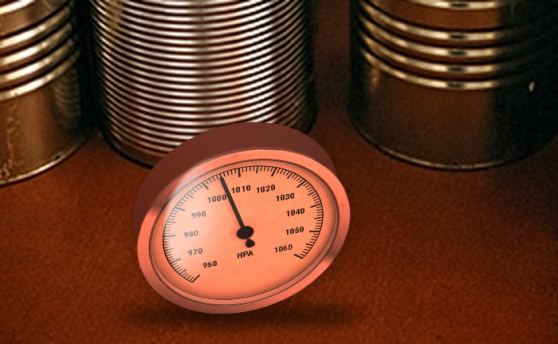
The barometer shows 1005 hPa
